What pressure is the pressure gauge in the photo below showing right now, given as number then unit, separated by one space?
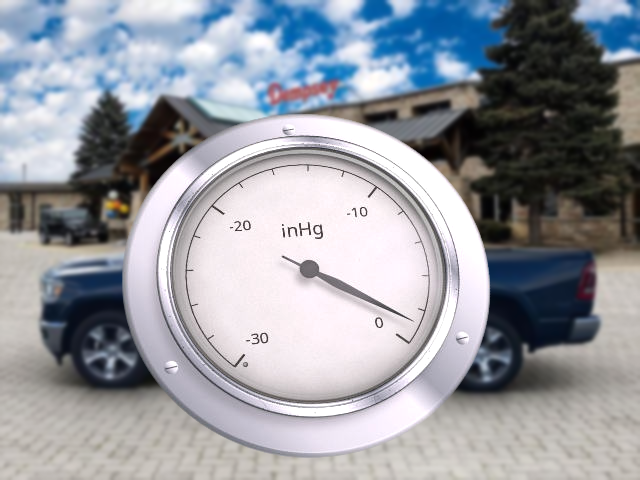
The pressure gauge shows -1 inHg
